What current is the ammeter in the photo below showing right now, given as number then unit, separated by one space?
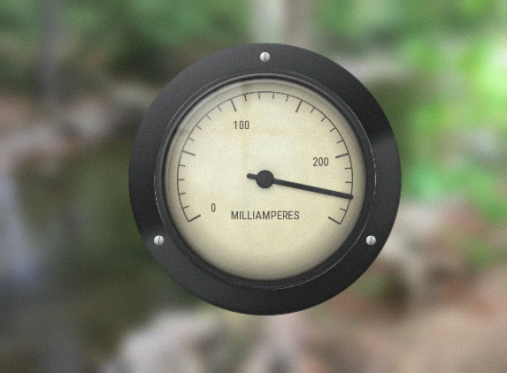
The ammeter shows 230 mA
